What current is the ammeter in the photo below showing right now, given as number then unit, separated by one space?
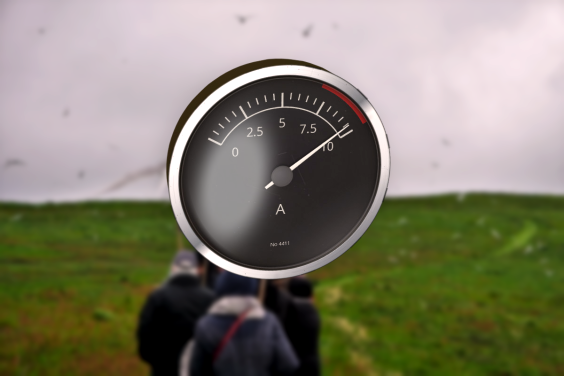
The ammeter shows 9.5 A
